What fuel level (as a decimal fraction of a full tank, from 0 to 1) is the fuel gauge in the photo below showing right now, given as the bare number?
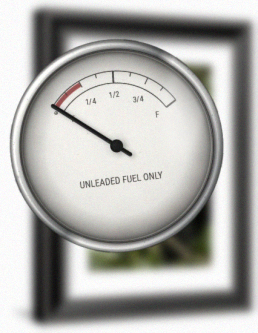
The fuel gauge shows 0
